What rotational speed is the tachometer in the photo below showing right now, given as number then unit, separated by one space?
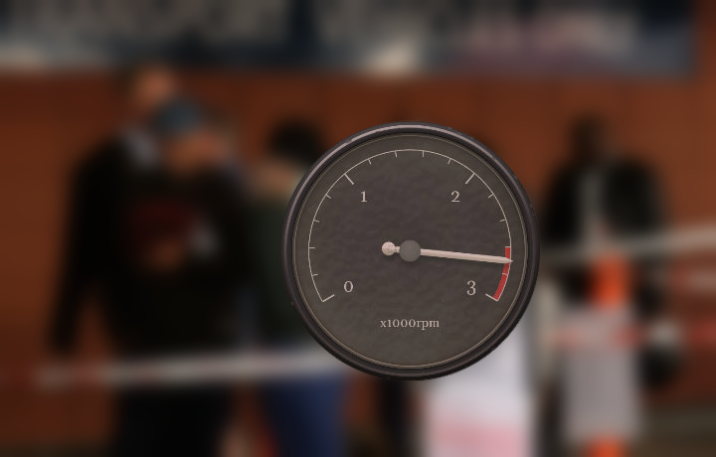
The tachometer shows 2700 rpm
